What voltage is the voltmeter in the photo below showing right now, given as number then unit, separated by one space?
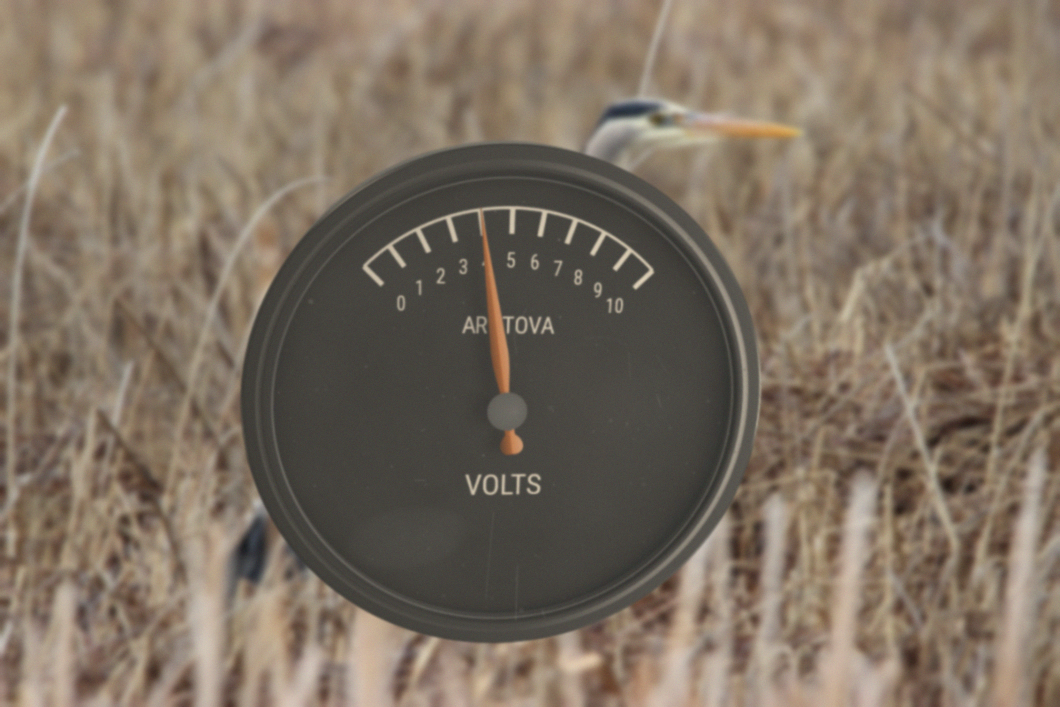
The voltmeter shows 4 V
